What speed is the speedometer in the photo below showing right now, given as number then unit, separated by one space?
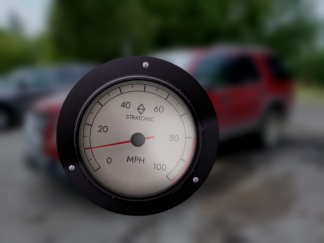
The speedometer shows 10 mph
